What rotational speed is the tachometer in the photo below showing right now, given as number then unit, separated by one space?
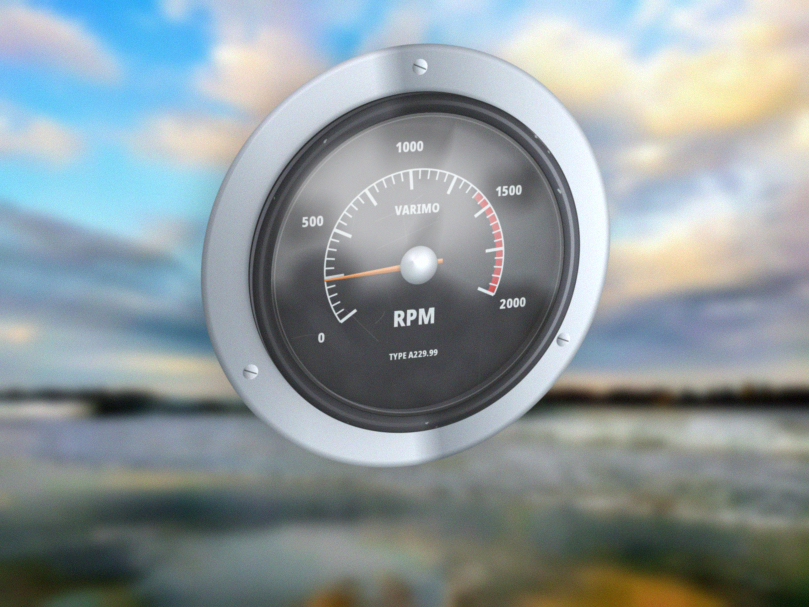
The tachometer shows 250 rpm
